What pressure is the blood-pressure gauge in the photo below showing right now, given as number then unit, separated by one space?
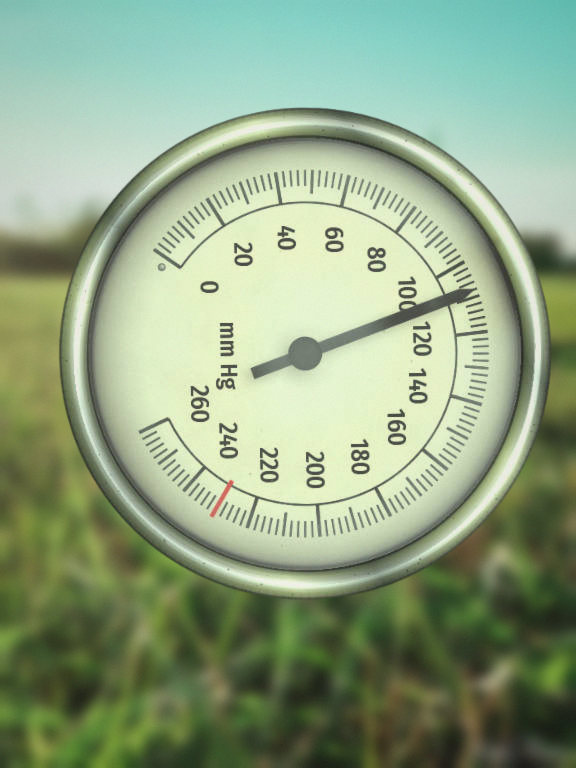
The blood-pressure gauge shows 108 mmHg
